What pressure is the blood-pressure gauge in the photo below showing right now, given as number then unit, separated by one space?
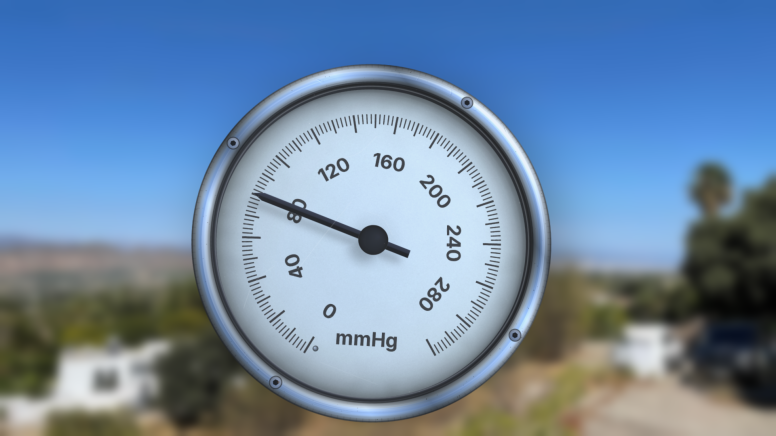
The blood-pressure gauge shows 80 mmHg
